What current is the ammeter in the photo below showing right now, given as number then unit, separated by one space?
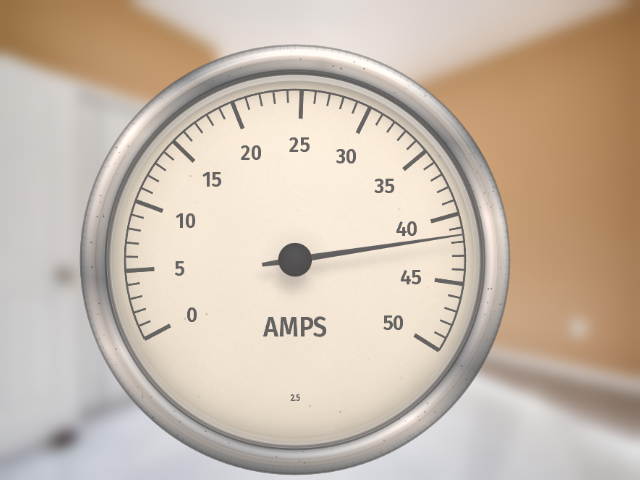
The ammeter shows 41.5 A
